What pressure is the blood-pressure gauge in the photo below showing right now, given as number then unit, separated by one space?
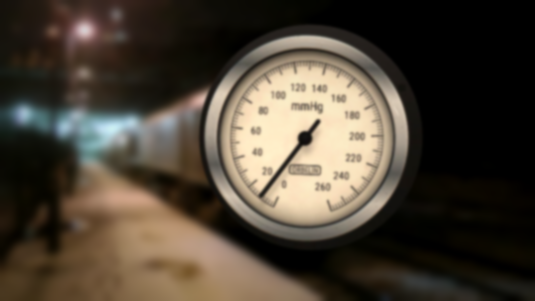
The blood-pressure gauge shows 10 mmHg
